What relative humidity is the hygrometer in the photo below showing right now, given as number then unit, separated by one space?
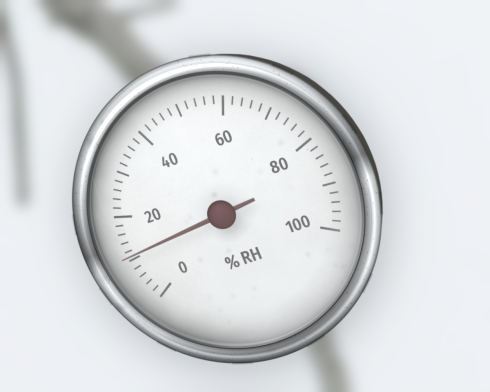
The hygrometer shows 11 %
